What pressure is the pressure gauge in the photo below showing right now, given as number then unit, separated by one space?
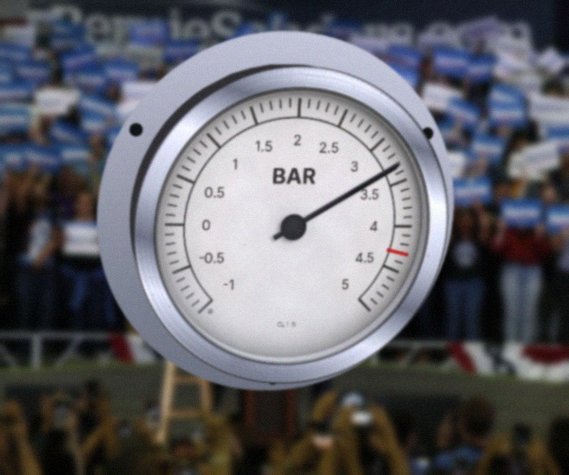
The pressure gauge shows 3.3 bar
